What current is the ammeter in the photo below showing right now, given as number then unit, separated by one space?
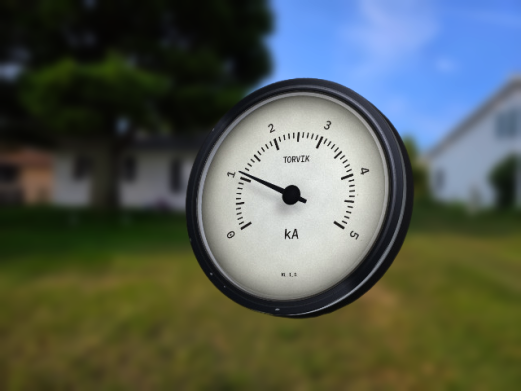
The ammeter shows 1.1 kA
